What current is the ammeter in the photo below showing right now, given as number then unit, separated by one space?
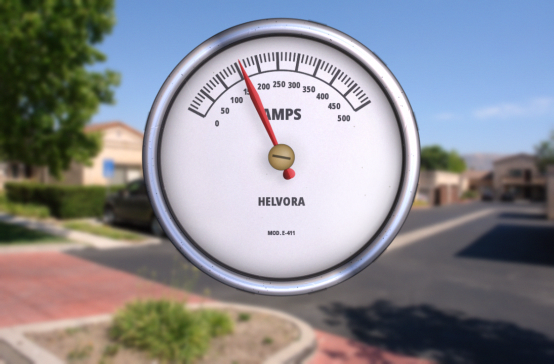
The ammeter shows 160 A
